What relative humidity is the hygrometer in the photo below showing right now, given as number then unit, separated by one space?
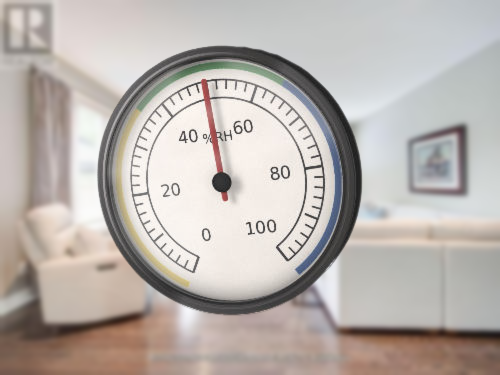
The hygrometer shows 50 %
